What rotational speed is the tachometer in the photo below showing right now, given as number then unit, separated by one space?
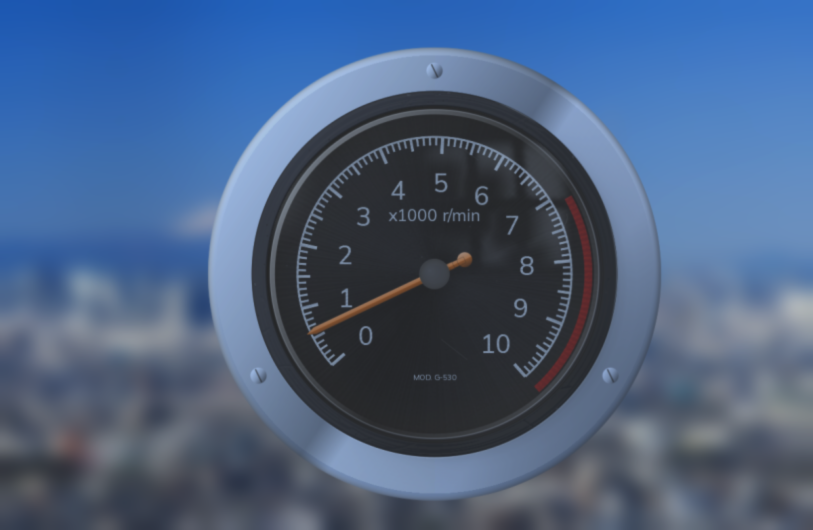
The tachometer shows 600 rpm
